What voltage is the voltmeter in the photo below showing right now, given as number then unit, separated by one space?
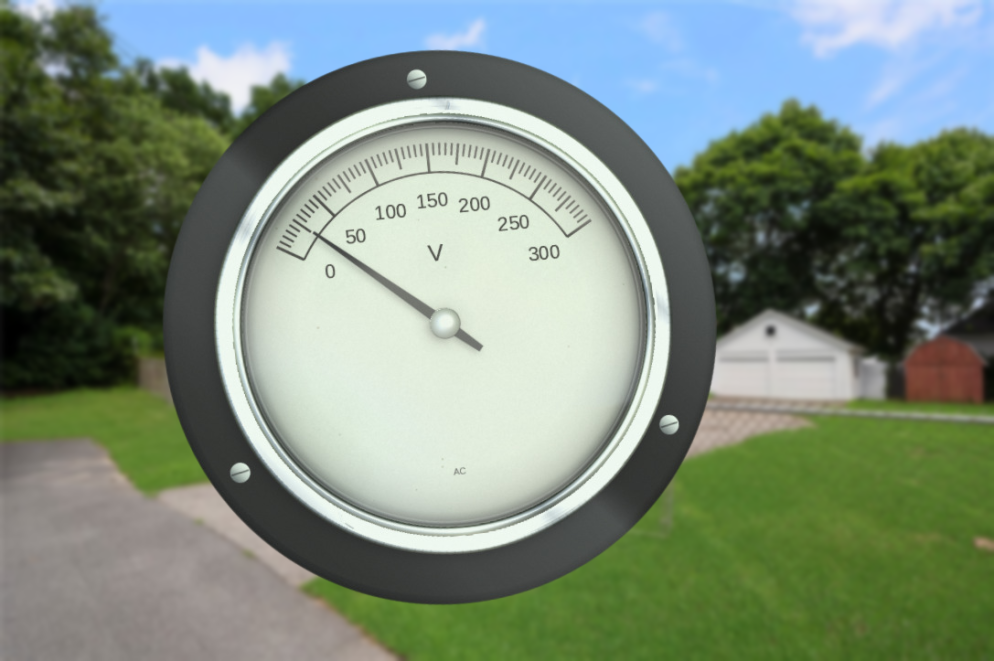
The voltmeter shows 25 V
